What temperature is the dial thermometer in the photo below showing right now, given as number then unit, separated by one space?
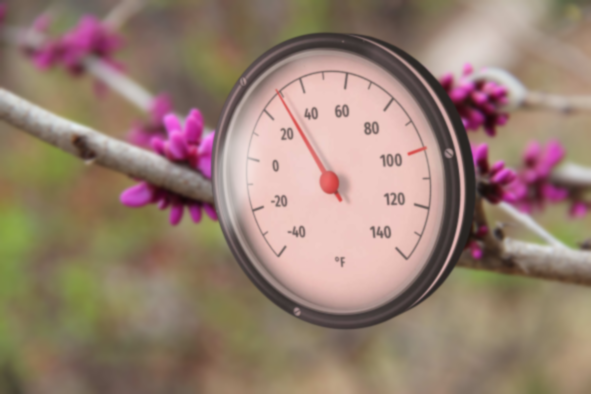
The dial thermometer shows 30 °F
